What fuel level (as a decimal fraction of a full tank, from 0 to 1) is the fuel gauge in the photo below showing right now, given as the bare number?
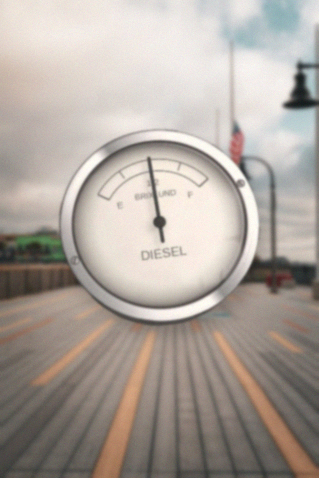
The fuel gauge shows 0.5
